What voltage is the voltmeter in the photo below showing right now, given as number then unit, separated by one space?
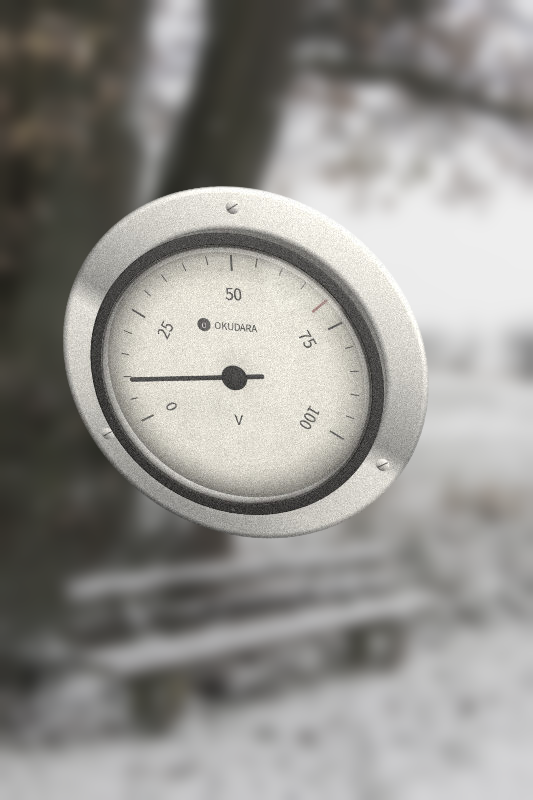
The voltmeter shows 10 V
